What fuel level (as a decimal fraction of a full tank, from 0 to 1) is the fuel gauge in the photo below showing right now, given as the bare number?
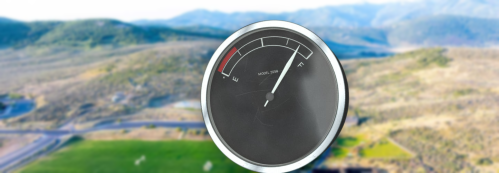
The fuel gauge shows 0.875
